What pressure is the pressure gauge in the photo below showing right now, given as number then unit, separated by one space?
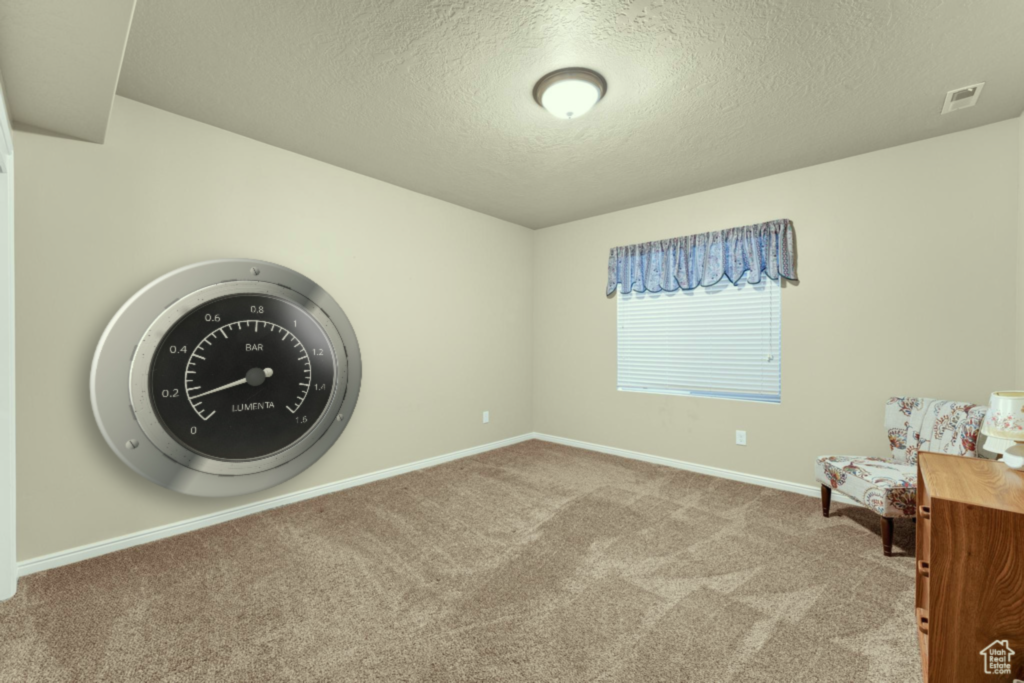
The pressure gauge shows 0.15 bar
